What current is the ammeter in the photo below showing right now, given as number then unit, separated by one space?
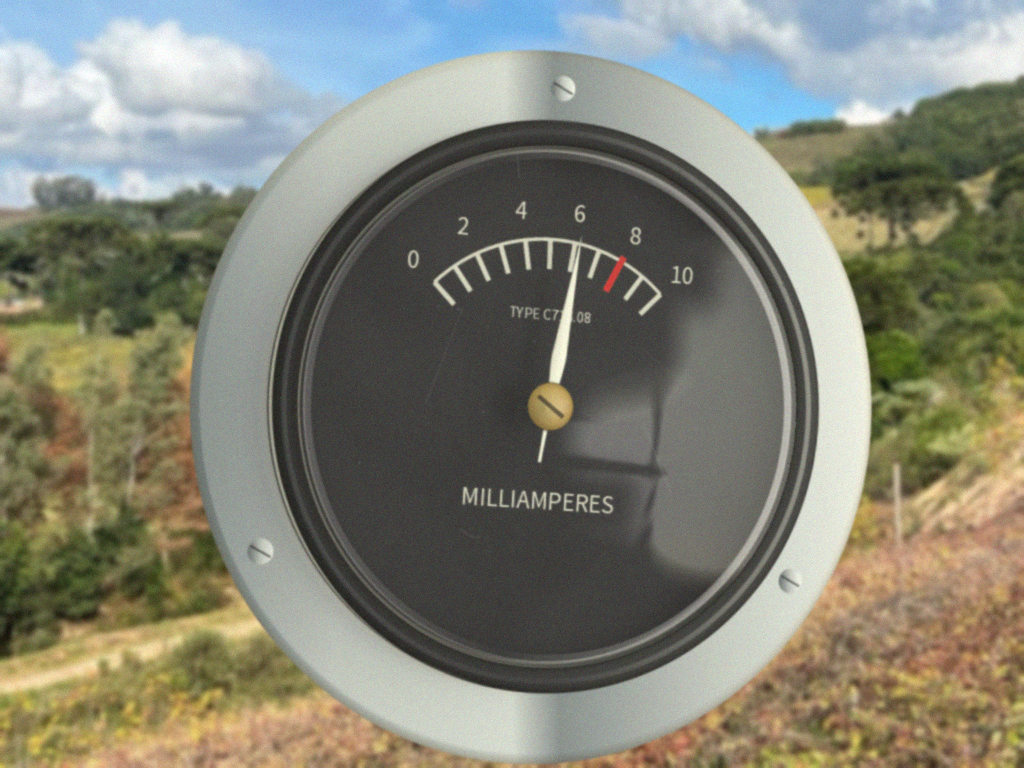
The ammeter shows 6 mA
